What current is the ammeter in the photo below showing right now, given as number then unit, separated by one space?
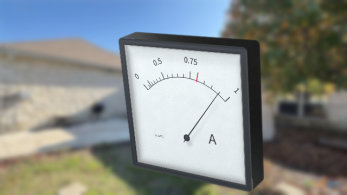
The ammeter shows 0.95 A
